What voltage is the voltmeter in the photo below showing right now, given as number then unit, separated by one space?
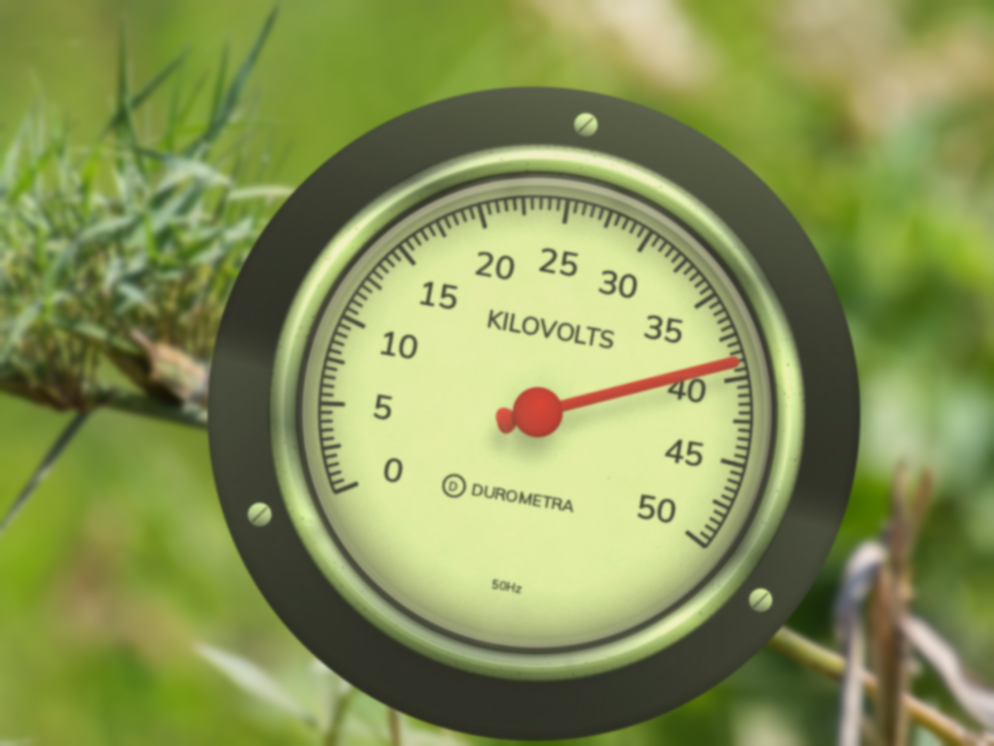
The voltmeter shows 39 kV
